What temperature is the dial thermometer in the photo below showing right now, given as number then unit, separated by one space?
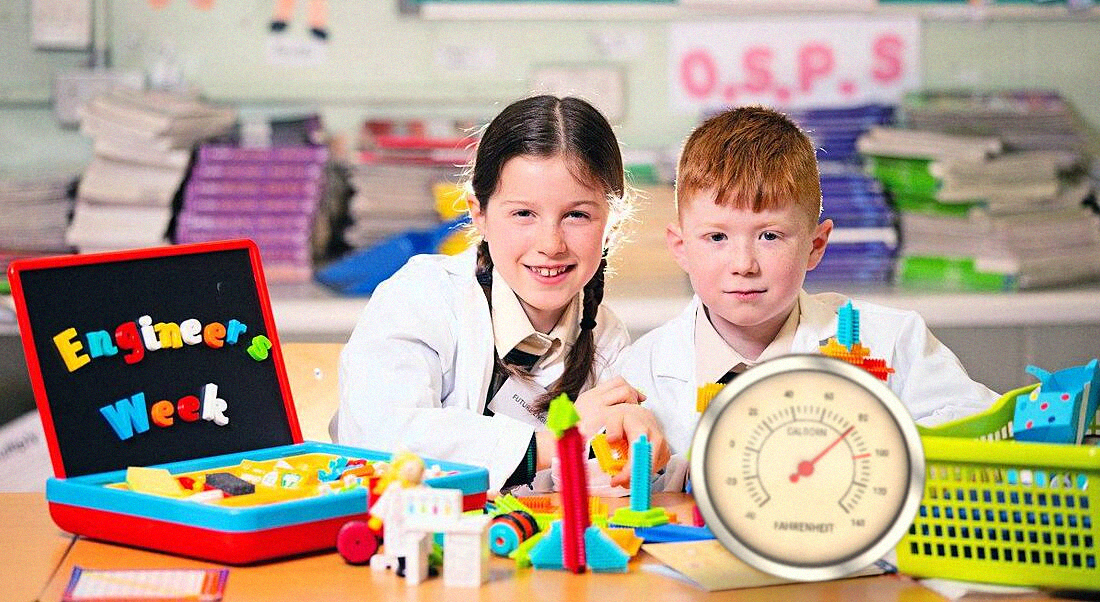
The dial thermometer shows 80 °F
